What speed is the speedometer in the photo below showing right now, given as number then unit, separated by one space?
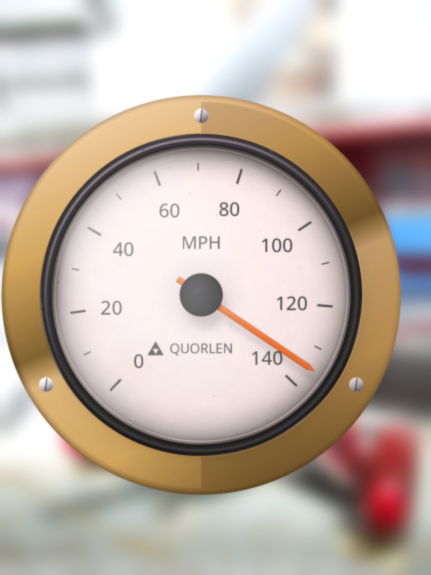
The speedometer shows 135 mph
